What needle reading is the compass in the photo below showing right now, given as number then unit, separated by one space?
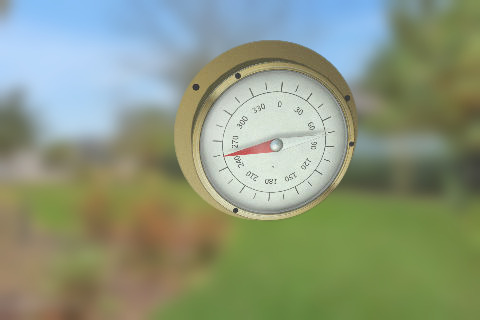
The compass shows 255 °
